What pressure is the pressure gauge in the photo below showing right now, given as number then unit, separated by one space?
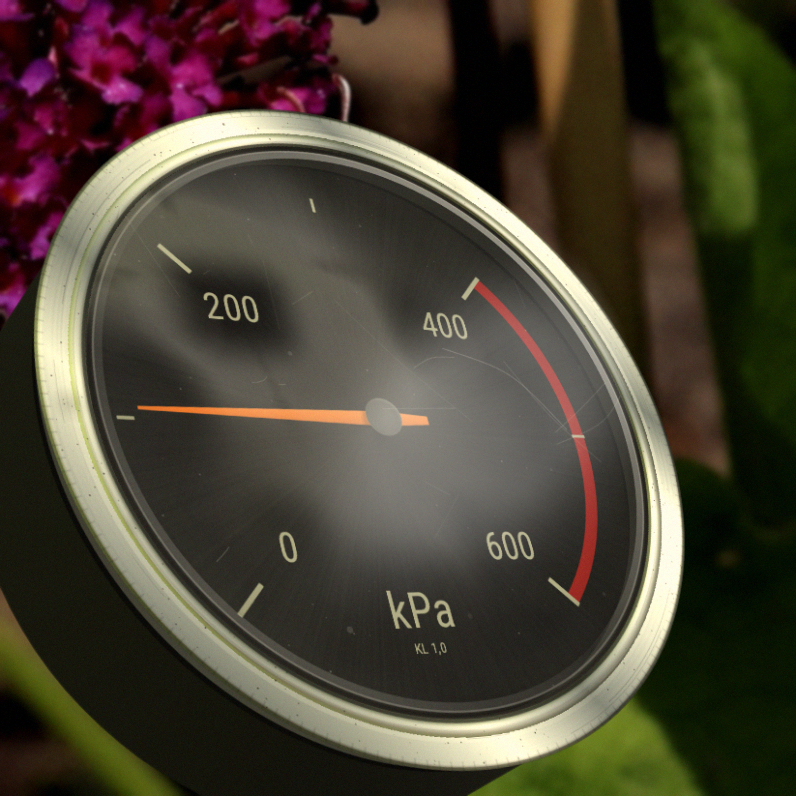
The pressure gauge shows 100 kPa
